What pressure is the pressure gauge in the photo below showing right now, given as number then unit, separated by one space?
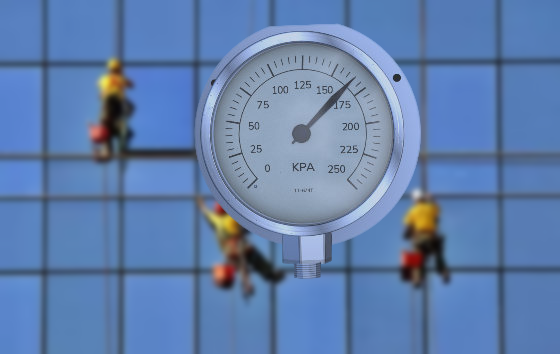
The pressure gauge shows 165 kPa
